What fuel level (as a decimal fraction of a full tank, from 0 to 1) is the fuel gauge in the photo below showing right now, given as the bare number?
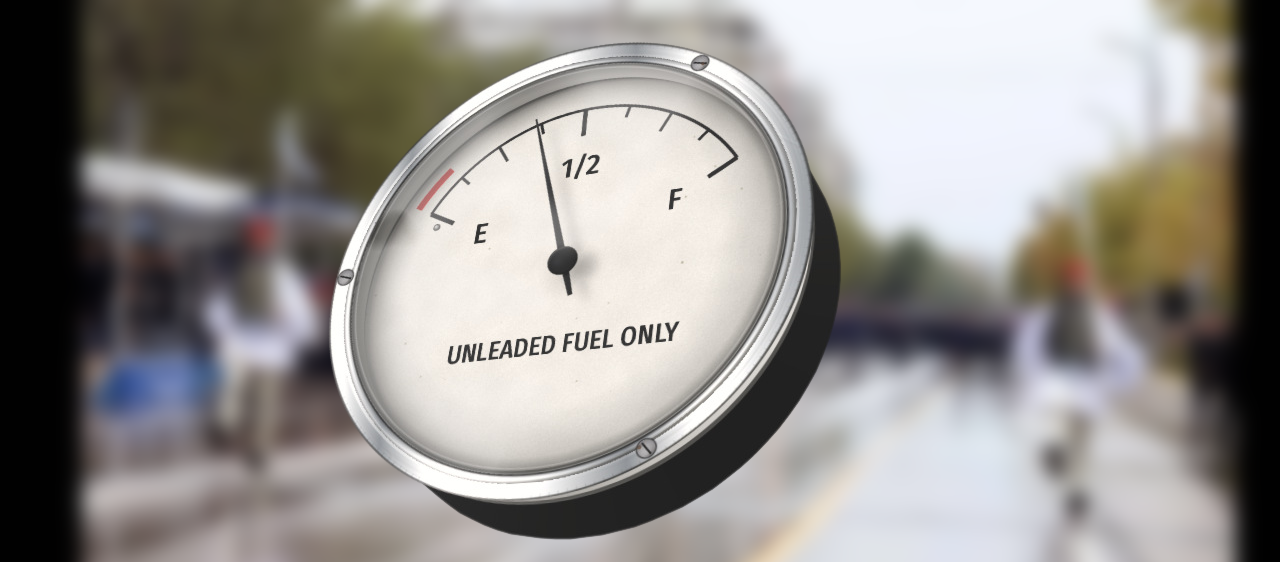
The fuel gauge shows 0.375
